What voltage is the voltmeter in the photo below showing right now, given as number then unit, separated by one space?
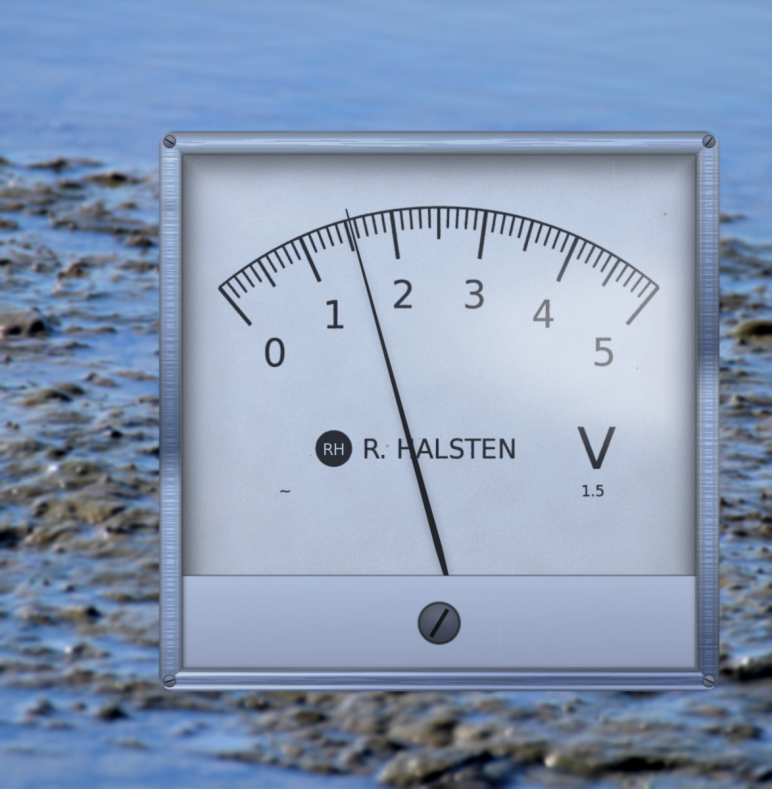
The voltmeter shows 1.55 V
